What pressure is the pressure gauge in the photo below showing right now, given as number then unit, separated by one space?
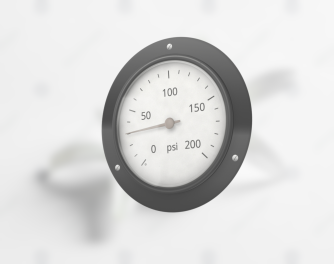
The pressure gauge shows 30 psi
